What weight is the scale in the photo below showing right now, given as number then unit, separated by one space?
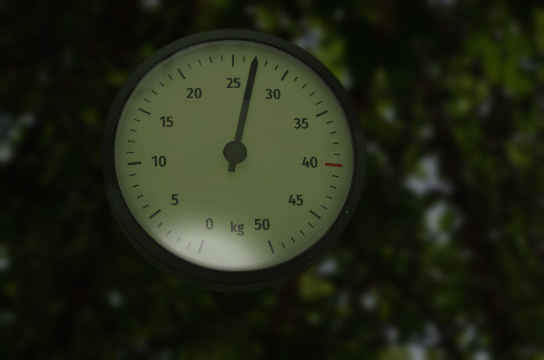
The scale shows 27 kg
